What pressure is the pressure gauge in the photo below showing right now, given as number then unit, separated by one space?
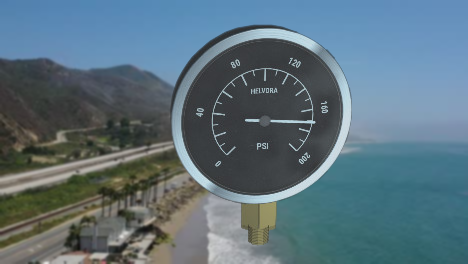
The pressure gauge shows 170 psi
